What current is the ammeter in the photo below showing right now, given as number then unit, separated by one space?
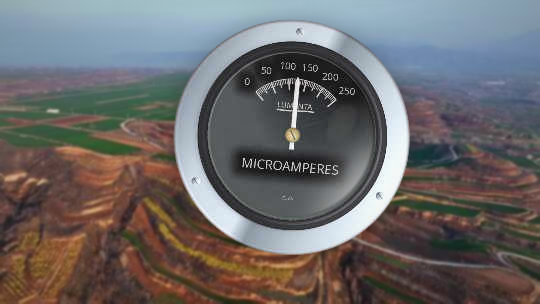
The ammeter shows 125 µA
